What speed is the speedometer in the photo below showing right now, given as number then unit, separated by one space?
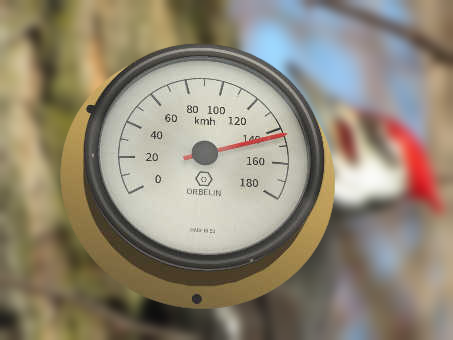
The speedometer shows 145 km/h
